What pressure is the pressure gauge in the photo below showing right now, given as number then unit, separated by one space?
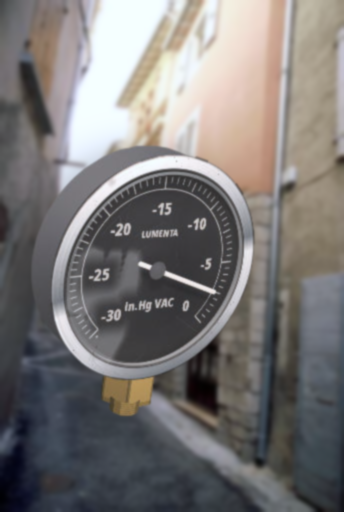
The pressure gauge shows -2.5 inHg
